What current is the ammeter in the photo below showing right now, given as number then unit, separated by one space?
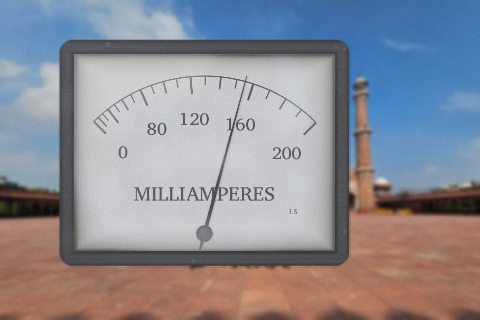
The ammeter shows 155 mA
